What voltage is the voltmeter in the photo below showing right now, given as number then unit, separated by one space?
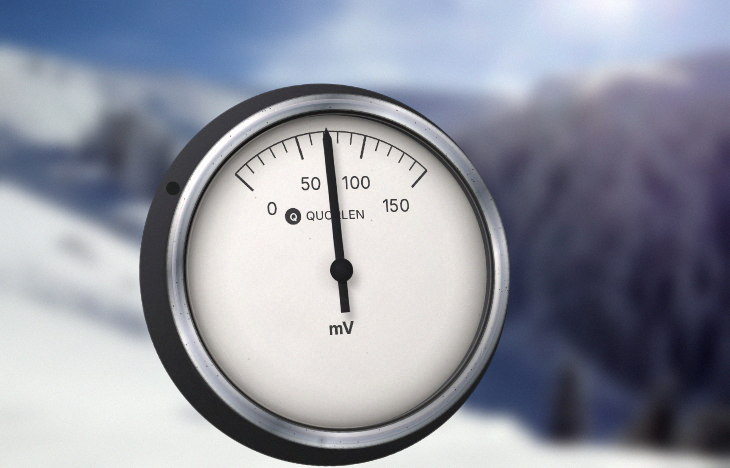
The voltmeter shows 70 mV
